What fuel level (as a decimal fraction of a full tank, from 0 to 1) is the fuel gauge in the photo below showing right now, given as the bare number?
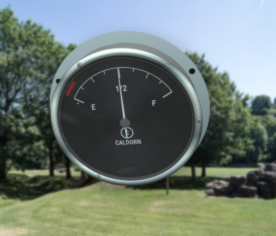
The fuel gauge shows 0.5
